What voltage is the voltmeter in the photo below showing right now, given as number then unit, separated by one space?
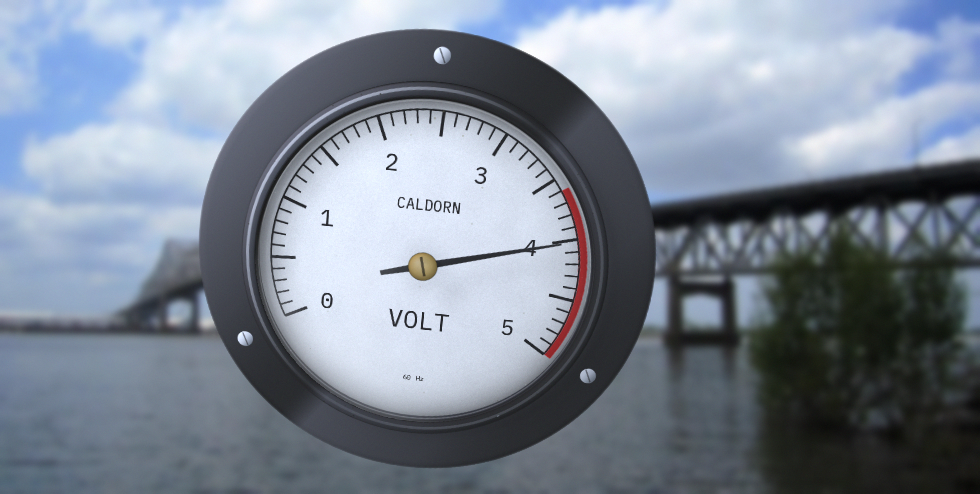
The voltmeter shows 4 V
